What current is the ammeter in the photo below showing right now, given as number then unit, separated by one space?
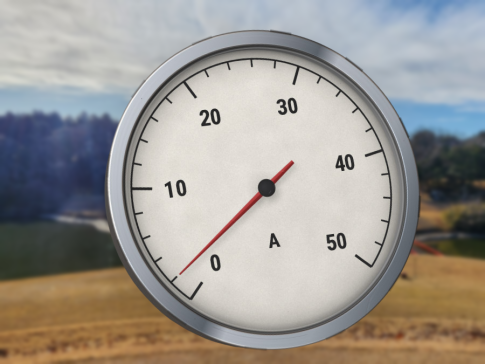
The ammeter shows 2 A
